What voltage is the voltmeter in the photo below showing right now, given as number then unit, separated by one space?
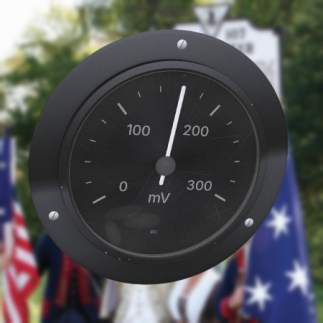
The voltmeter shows 160 mV
